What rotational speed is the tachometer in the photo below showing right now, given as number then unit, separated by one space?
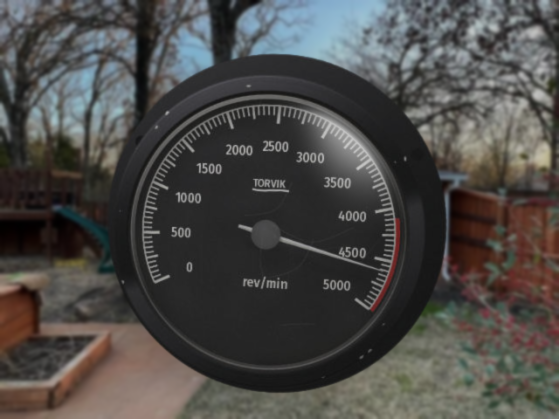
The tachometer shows 4600 rpm
